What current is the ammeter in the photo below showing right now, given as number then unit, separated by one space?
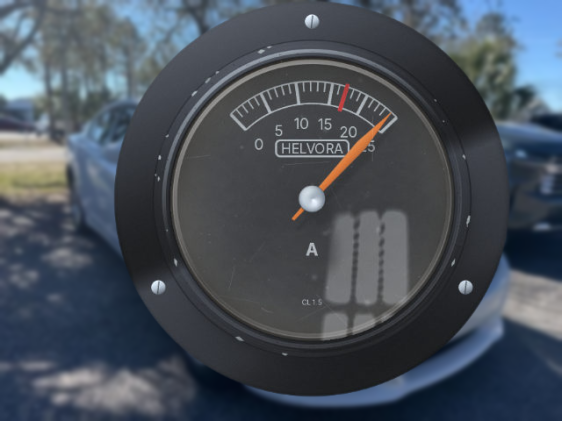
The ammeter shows 24 A
